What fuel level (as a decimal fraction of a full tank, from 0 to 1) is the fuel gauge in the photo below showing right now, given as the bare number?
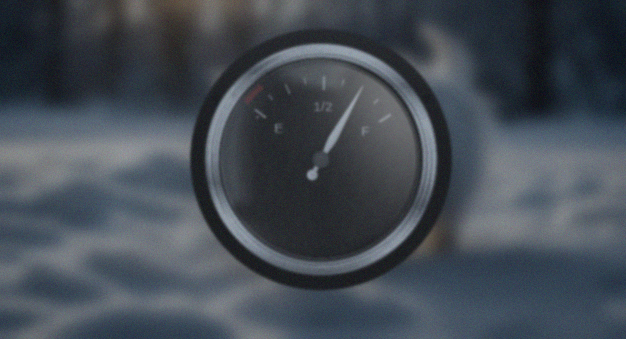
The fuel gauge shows 0.75
